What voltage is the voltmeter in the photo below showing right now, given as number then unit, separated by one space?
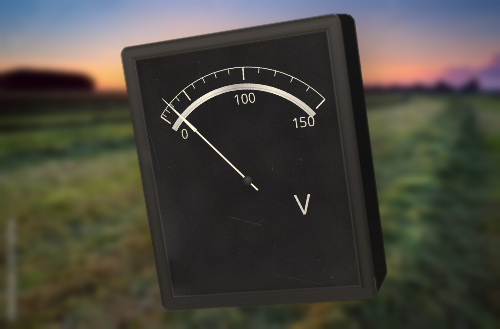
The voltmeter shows 30 V
